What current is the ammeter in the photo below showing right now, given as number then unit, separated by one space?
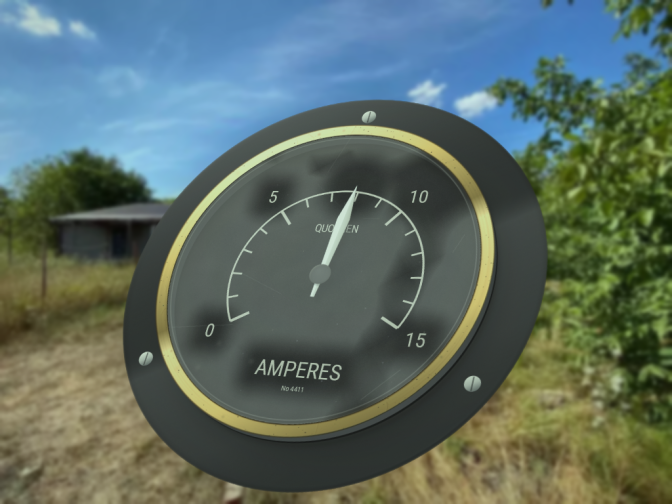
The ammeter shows 8 A
